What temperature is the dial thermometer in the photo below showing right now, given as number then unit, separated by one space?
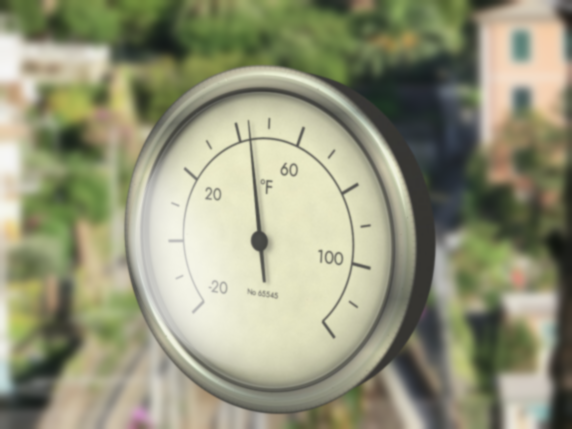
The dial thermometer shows 45 °F
